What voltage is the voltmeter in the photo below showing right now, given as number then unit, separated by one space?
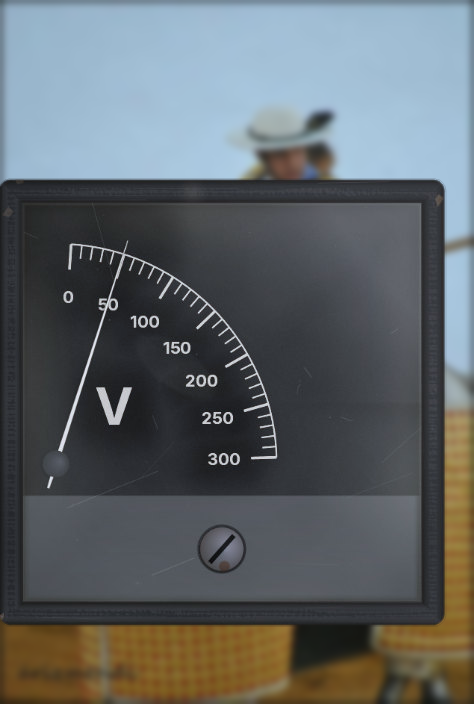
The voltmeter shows 50 V
